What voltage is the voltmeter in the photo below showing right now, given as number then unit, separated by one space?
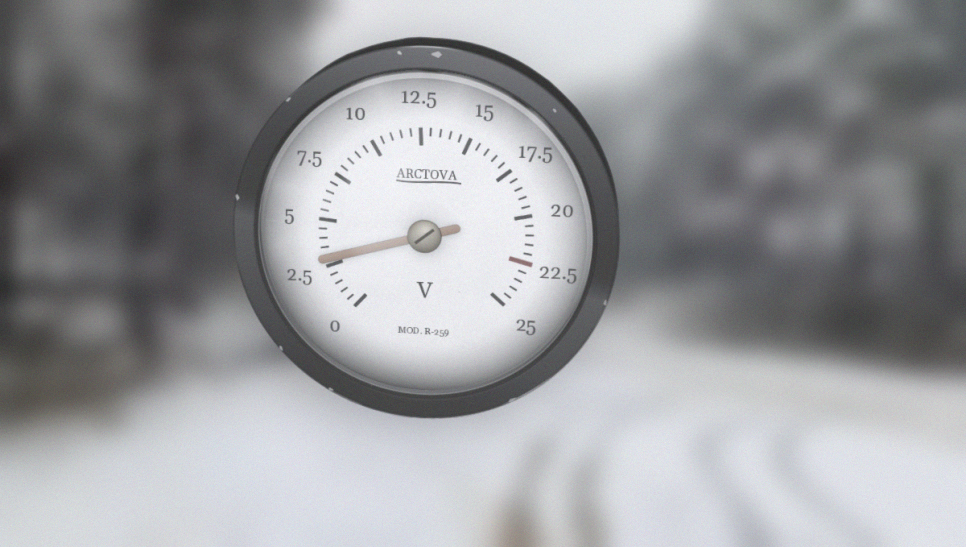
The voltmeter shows 3 V
